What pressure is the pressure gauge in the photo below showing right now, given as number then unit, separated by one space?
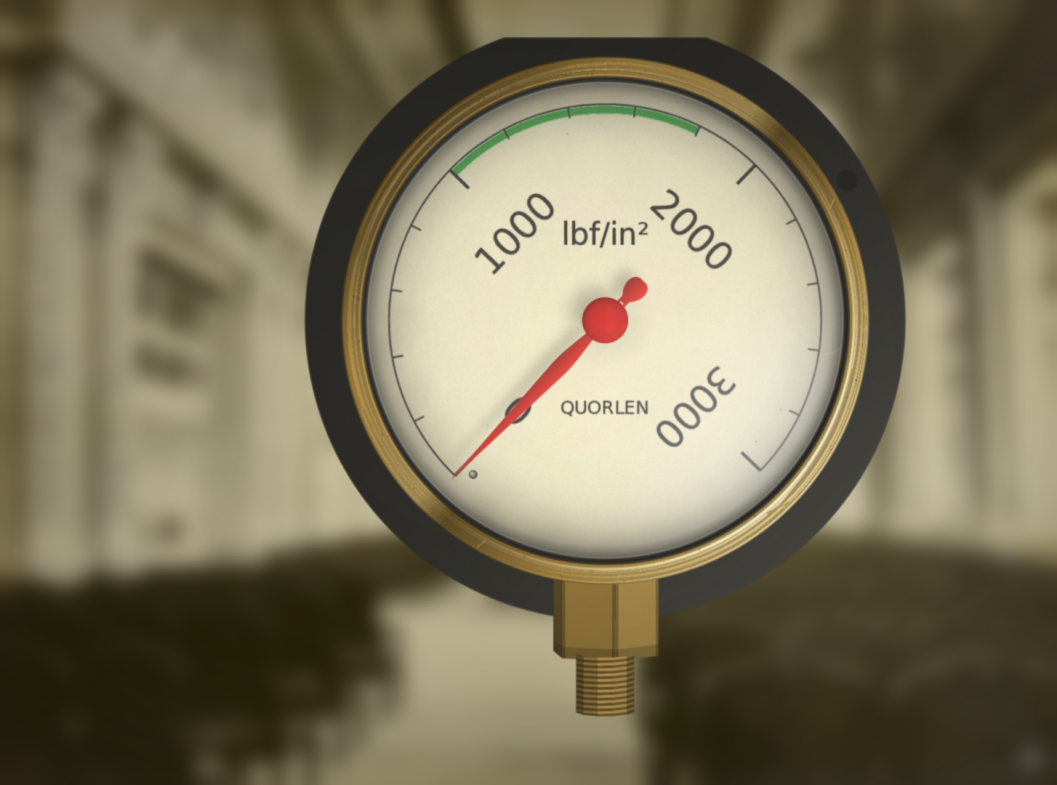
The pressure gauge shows 0 psi
